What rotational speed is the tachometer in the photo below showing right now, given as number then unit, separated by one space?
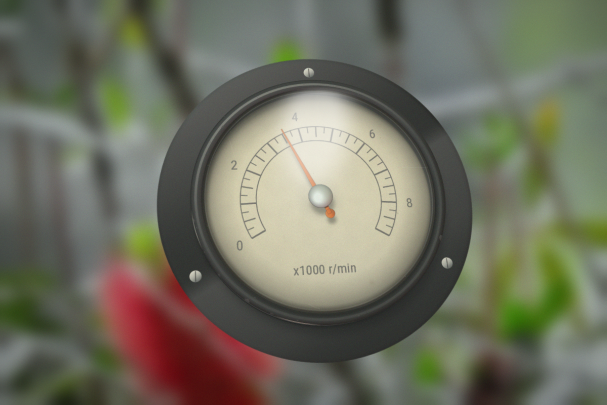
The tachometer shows 3500 rpm
